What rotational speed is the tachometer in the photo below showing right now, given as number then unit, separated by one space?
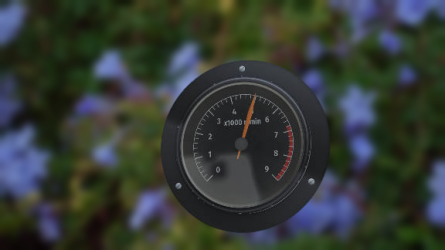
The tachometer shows 5000 rpm
